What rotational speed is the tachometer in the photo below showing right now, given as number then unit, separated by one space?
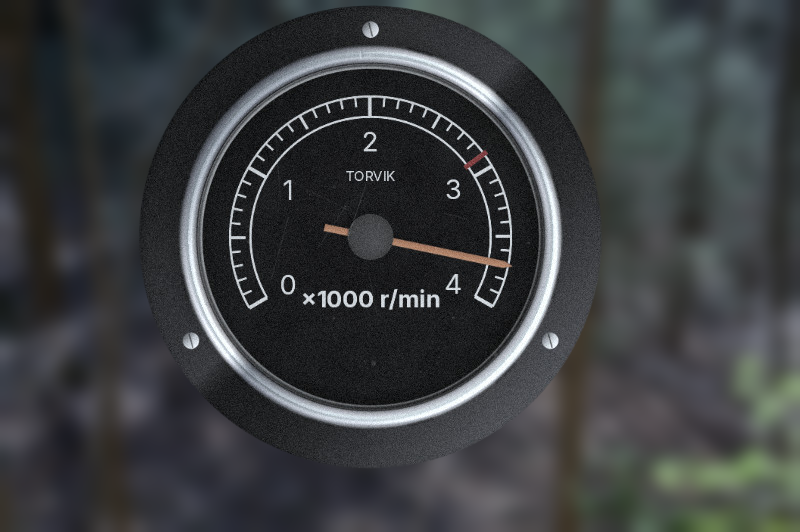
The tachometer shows 3700 rpm
